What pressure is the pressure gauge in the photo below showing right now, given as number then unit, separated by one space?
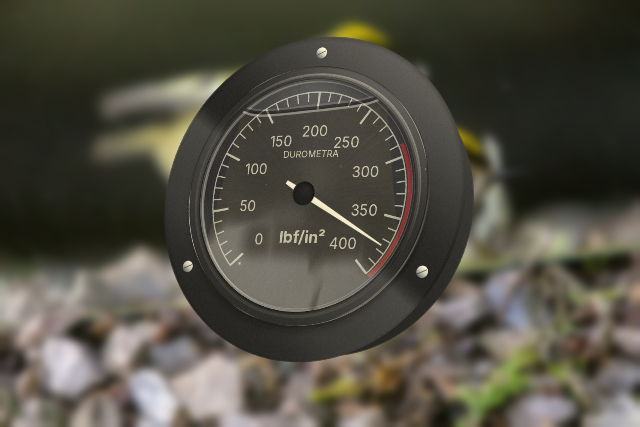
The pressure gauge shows 375 psi
